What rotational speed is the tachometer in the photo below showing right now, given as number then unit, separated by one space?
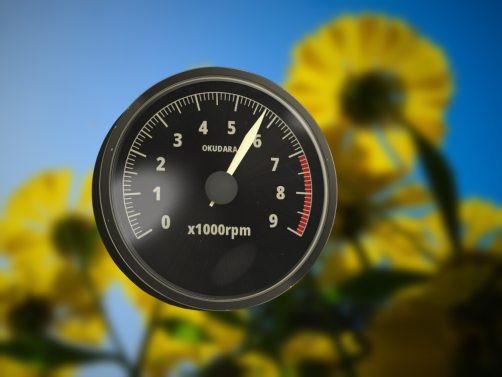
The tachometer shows 5700 rpm
